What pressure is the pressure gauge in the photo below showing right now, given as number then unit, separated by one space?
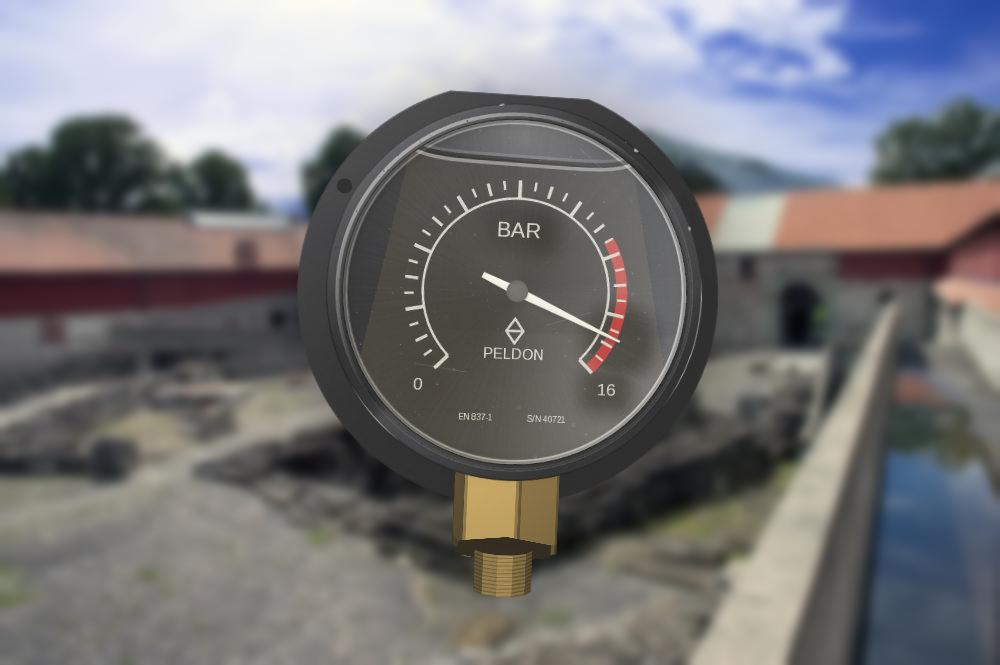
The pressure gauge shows 14.75 bar
